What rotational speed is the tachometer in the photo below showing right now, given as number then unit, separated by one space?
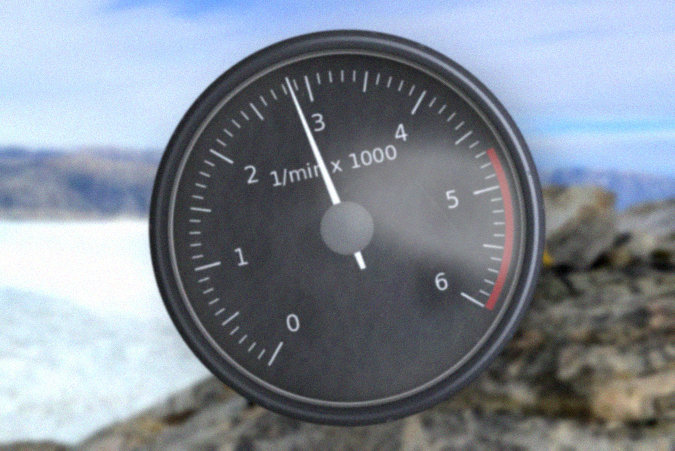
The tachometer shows 2850 rpm
